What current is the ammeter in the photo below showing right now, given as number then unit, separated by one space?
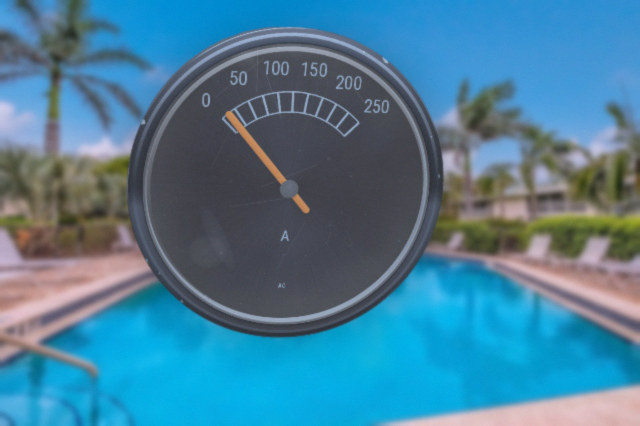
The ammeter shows 12.5 A
